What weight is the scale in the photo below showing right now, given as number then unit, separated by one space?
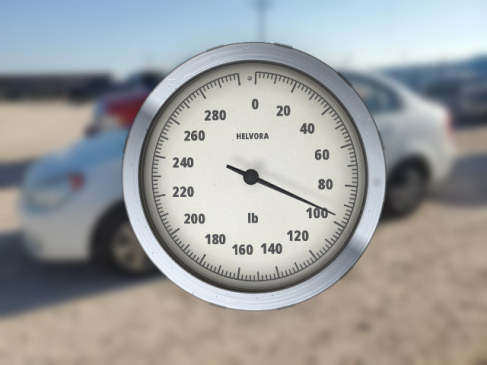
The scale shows 96 lb
